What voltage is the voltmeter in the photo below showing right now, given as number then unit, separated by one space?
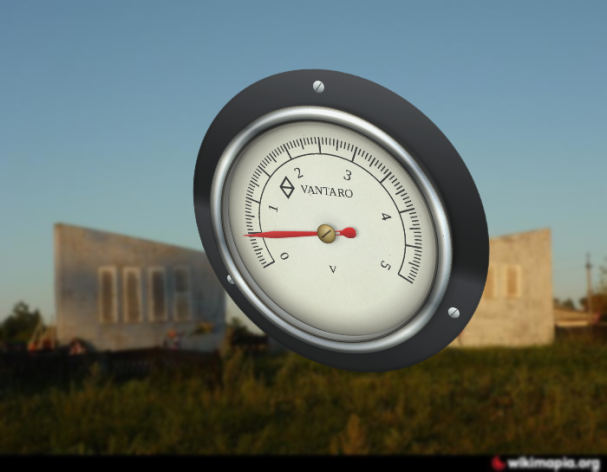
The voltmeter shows 0.5 V
